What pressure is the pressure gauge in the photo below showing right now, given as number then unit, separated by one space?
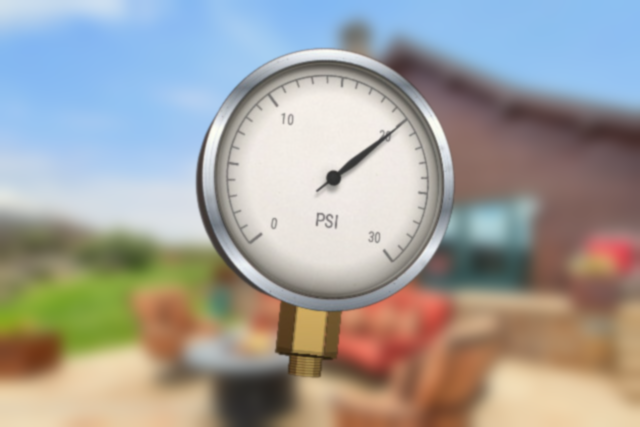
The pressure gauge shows 20 psi
